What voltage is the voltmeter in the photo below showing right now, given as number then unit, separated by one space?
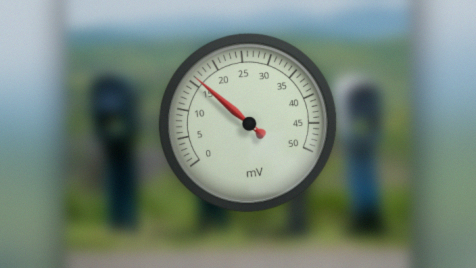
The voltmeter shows 16 mV
